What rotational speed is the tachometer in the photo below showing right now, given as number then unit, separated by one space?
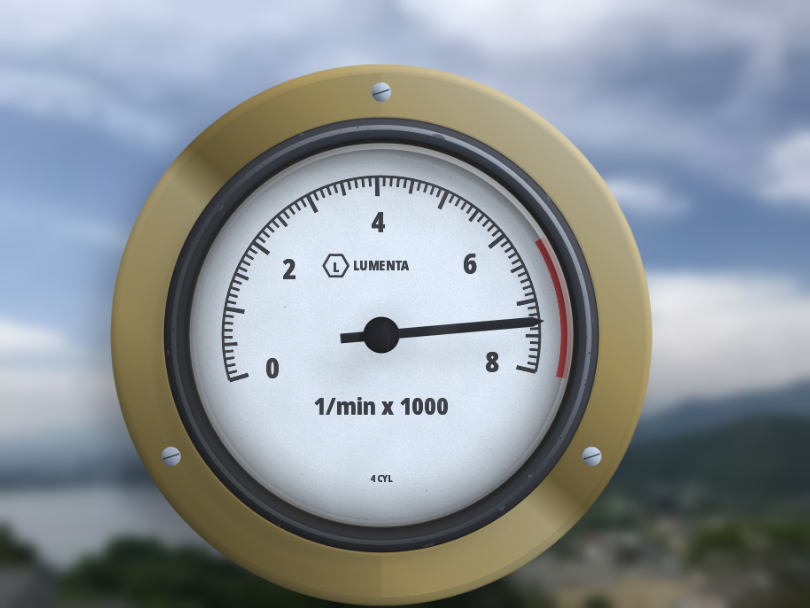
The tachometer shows 7300 rpm
